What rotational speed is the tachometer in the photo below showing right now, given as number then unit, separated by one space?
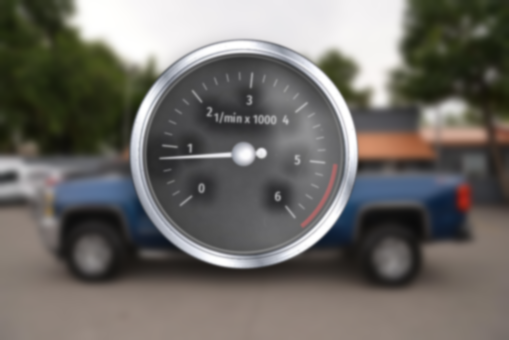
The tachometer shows 800 rpm
